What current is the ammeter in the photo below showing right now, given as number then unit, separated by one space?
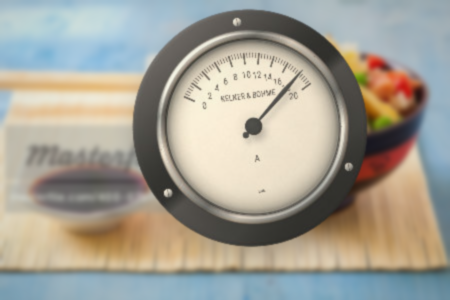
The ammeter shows 18 A
